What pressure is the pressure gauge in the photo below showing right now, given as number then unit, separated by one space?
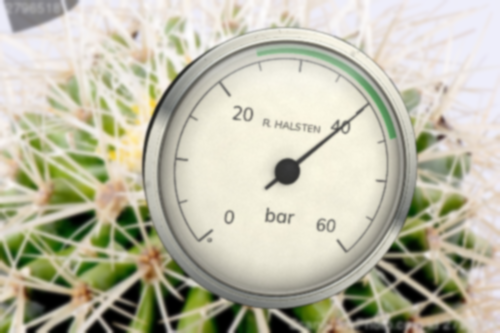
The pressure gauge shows 40 bar
